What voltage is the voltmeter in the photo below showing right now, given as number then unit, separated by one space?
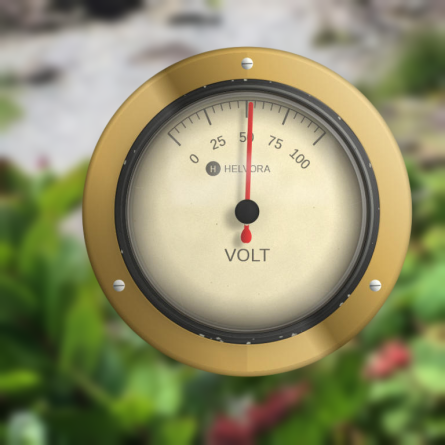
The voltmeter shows 52.5 V
